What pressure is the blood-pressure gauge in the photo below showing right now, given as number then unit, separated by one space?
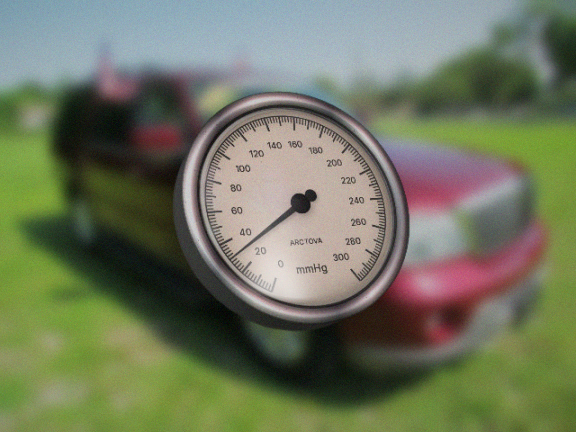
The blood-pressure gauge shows 30 mmHg
